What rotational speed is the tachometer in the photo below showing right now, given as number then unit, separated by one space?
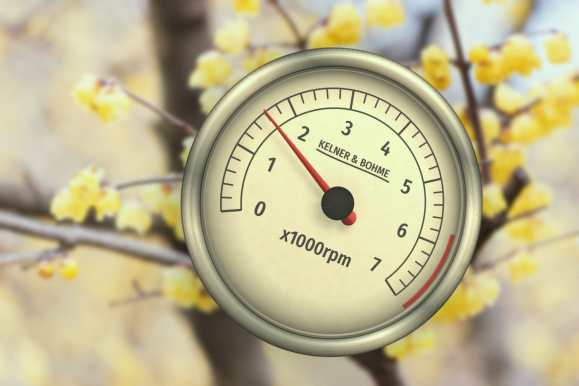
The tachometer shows 1600 rpm
